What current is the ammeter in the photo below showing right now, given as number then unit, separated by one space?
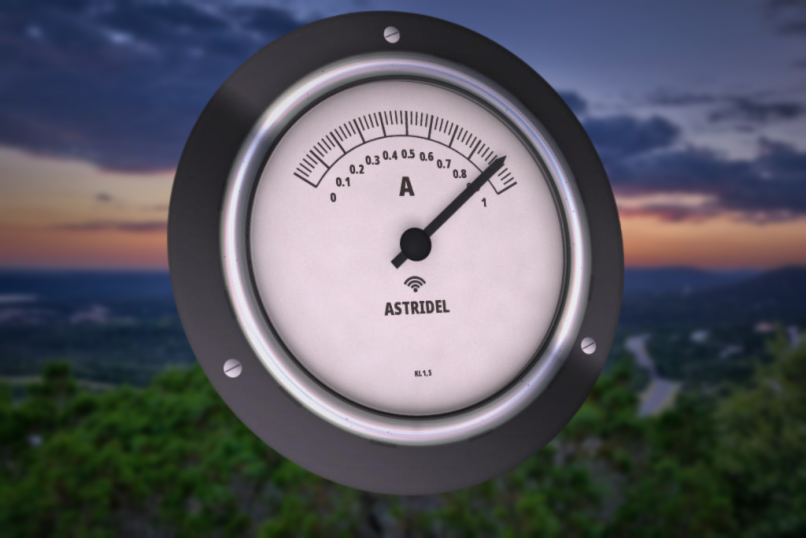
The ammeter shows 0.9 A
